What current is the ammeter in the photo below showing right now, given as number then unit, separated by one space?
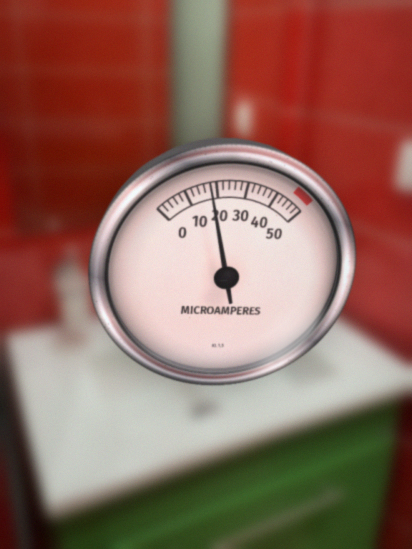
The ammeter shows 18 µA
